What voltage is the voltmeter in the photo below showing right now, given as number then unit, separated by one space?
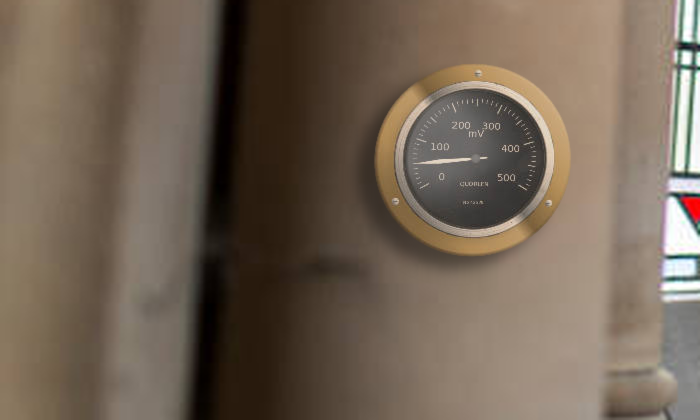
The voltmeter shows 50 mV
